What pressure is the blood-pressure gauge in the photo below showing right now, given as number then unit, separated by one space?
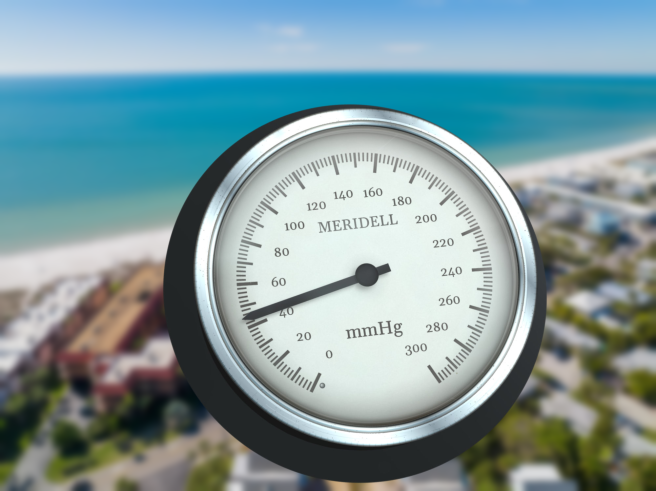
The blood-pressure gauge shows 44 mmHg
